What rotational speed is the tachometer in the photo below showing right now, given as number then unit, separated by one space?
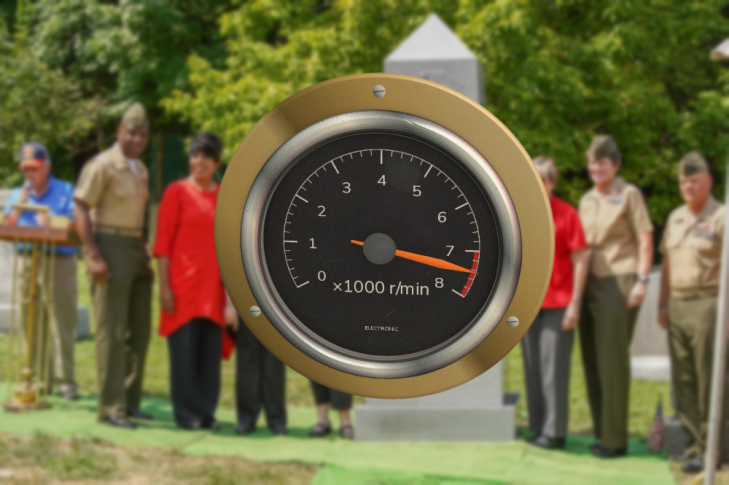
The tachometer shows 7400 rpm
